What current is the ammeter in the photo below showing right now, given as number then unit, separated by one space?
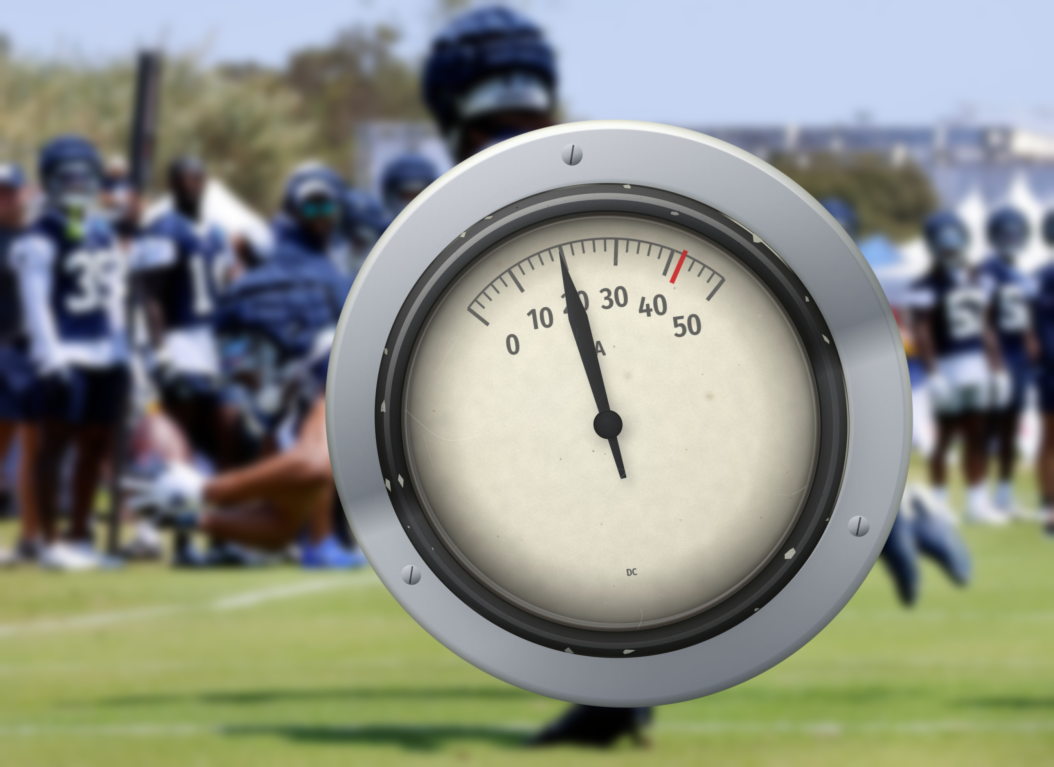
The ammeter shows 20 A
